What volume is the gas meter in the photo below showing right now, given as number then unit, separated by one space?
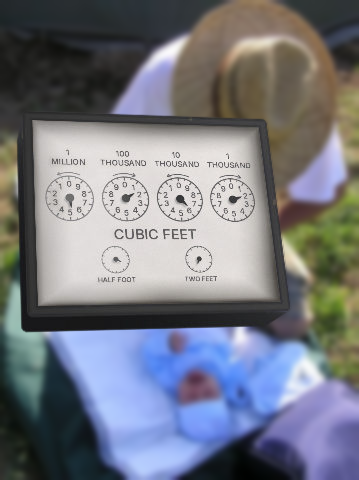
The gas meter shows 516200 ft³
